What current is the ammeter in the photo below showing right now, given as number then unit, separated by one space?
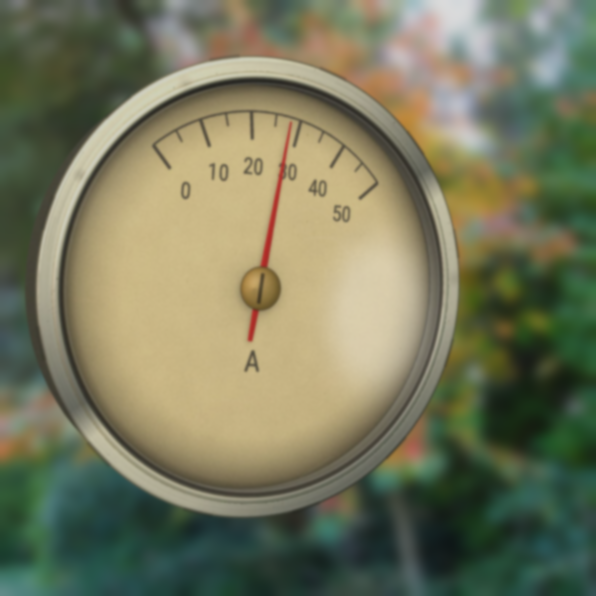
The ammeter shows 27.5 A
